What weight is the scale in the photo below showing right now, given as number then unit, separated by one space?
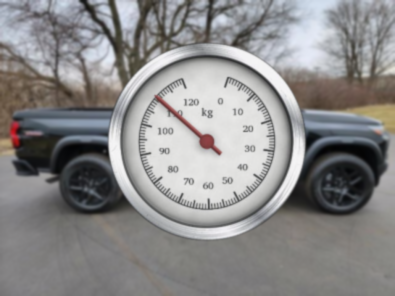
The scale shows 110 kg
